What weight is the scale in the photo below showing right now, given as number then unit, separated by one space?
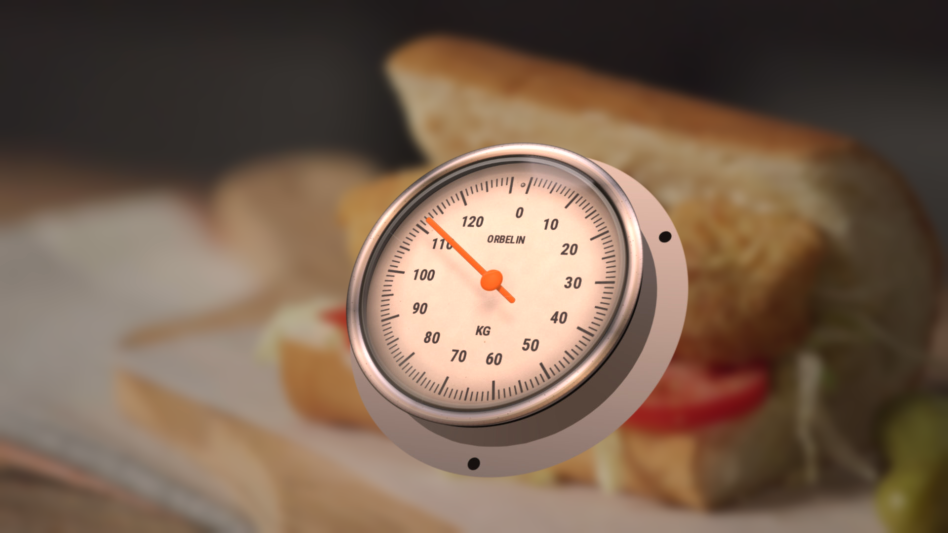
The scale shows 112 kg
